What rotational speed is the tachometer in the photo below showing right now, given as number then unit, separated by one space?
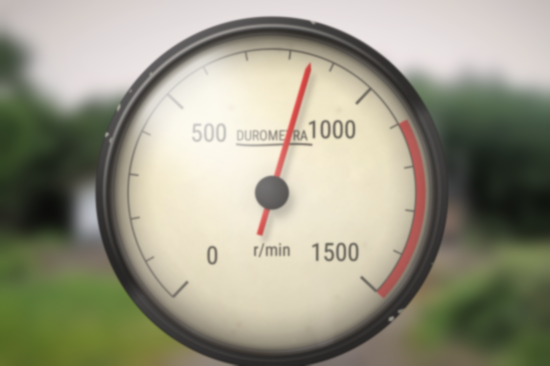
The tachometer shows 850 rpm
